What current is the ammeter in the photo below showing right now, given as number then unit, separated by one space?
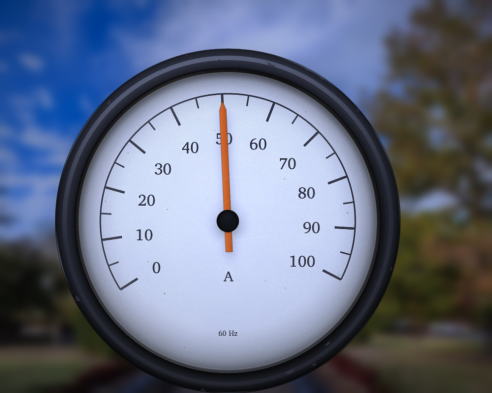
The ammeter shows 50 A
